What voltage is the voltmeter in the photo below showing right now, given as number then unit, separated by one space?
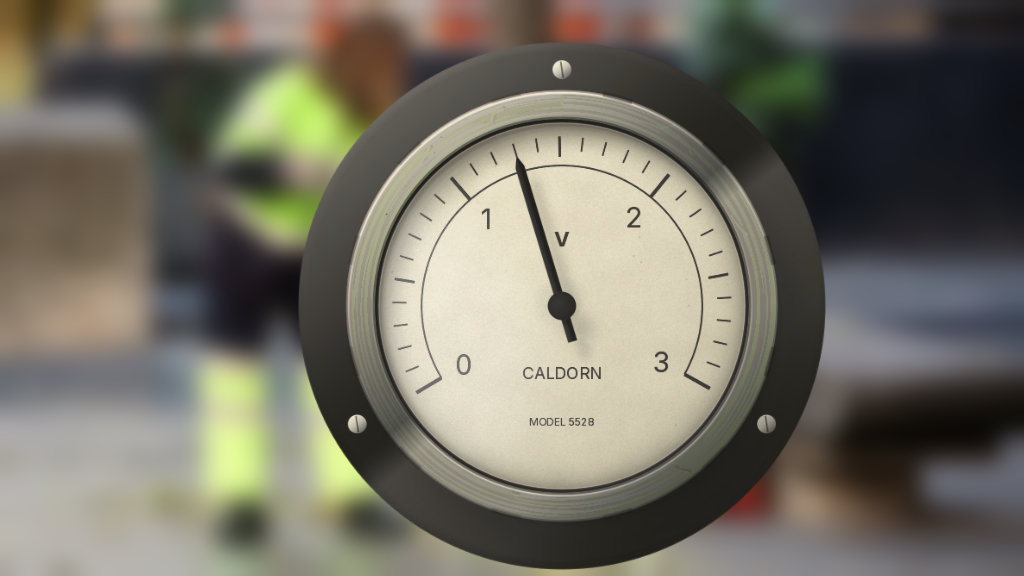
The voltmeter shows 1.3 V
